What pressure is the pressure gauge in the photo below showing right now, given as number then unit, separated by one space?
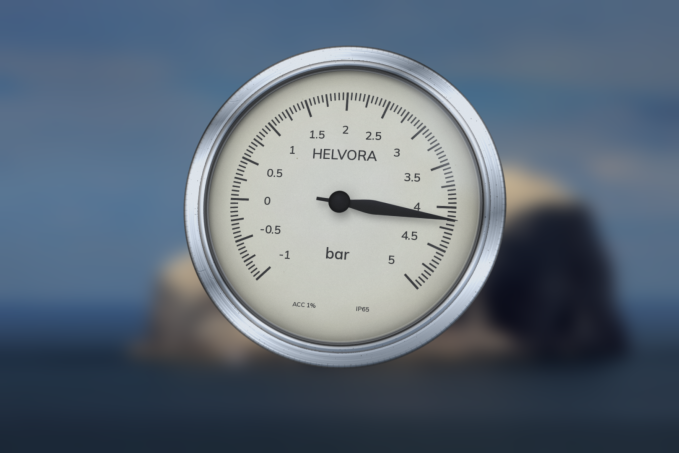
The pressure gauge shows 4.15 bar
